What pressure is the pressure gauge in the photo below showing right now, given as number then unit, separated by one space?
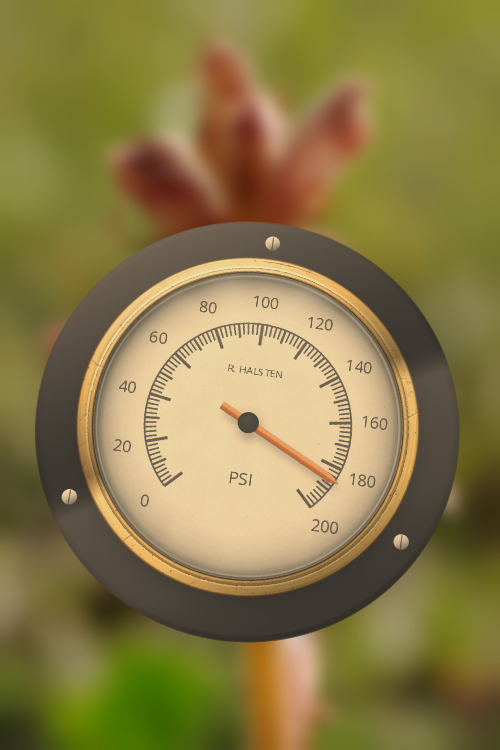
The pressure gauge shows 186 psi
